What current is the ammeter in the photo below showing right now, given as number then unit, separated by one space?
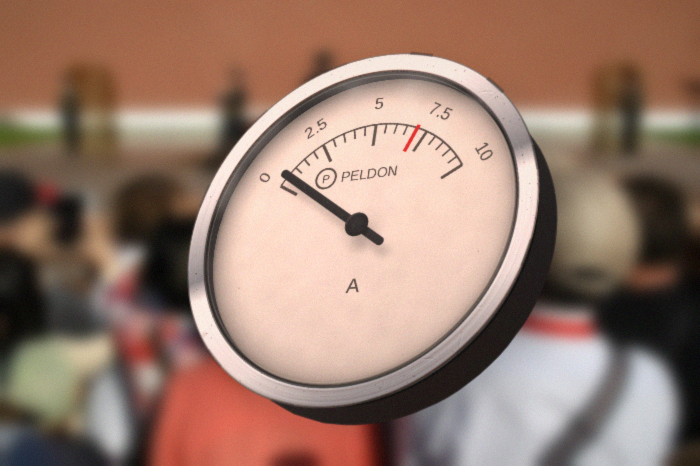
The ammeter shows 0.5 A
